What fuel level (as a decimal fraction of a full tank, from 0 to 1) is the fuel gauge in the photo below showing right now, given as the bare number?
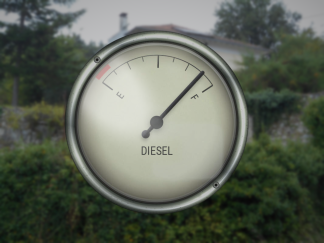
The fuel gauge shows 0.875
